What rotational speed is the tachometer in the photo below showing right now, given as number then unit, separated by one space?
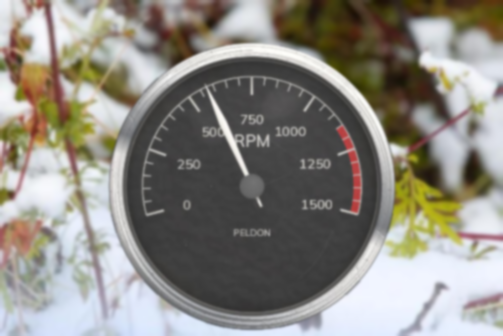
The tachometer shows 575 rpm
